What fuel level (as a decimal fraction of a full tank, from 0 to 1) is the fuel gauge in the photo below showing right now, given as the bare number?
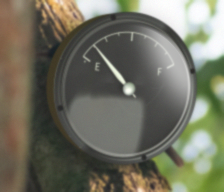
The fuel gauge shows 0.125
